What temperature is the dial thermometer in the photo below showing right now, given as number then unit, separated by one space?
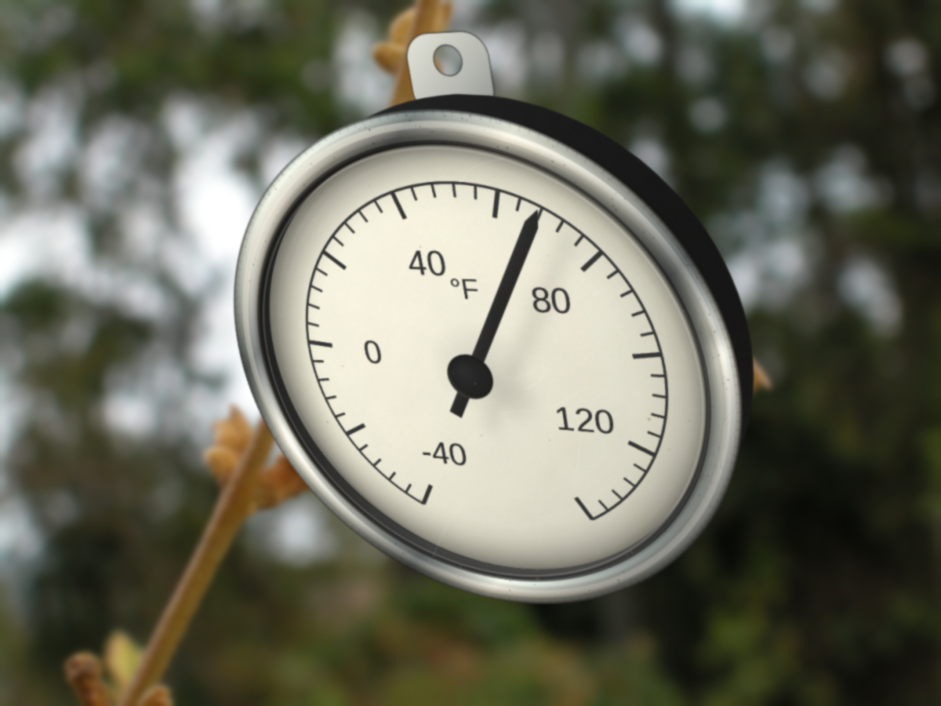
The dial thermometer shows 68 °F
